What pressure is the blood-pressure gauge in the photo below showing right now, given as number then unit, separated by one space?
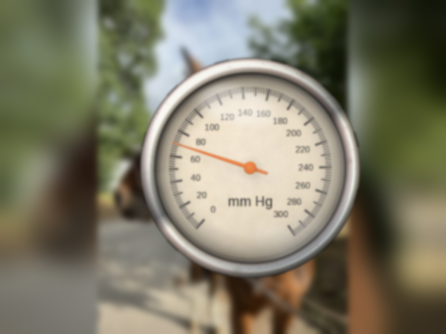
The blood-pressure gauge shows 70 mmHg
